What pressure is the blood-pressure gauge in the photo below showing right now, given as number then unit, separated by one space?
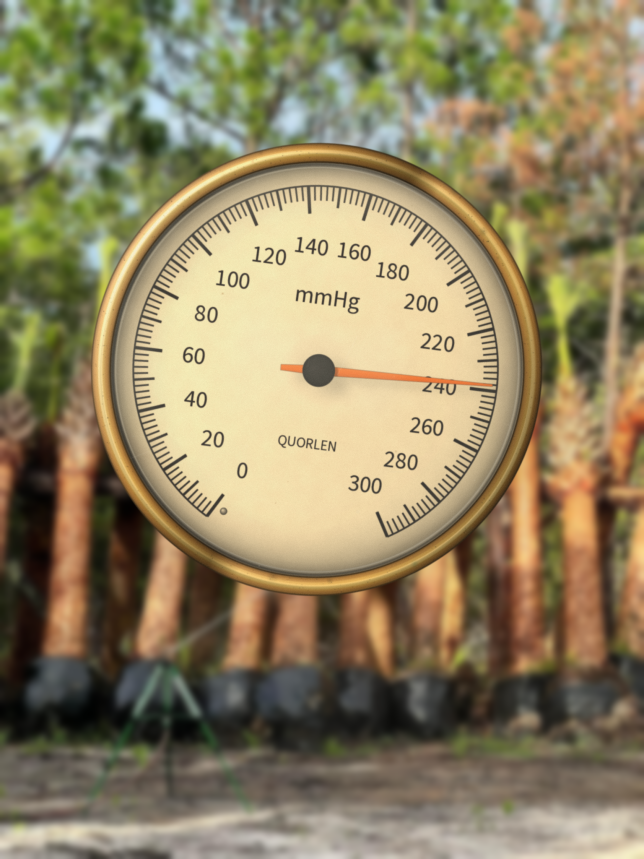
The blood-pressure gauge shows 238 mmHg
